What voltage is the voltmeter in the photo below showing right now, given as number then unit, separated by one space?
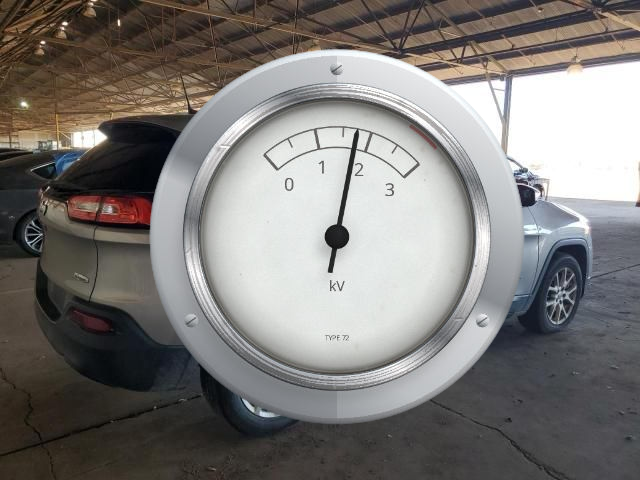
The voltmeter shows 1.75 kV
